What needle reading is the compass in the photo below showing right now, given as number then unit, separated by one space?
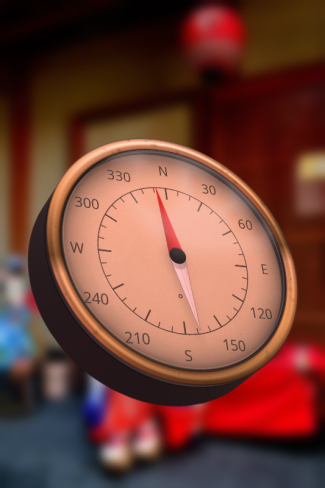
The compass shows 350 °
